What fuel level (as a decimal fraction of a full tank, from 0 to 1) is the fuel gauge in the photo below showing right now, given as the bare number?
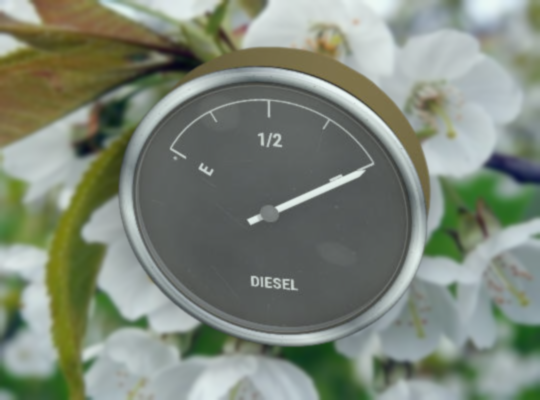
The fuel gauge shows 1
